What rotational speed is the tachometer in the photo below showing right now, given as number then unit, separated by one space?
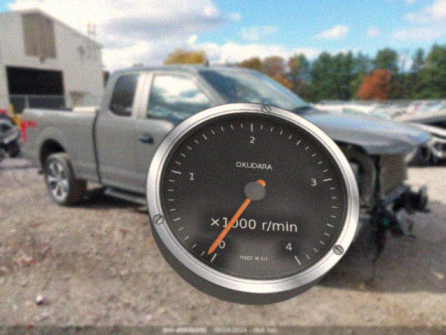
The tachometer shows 50 rpm
